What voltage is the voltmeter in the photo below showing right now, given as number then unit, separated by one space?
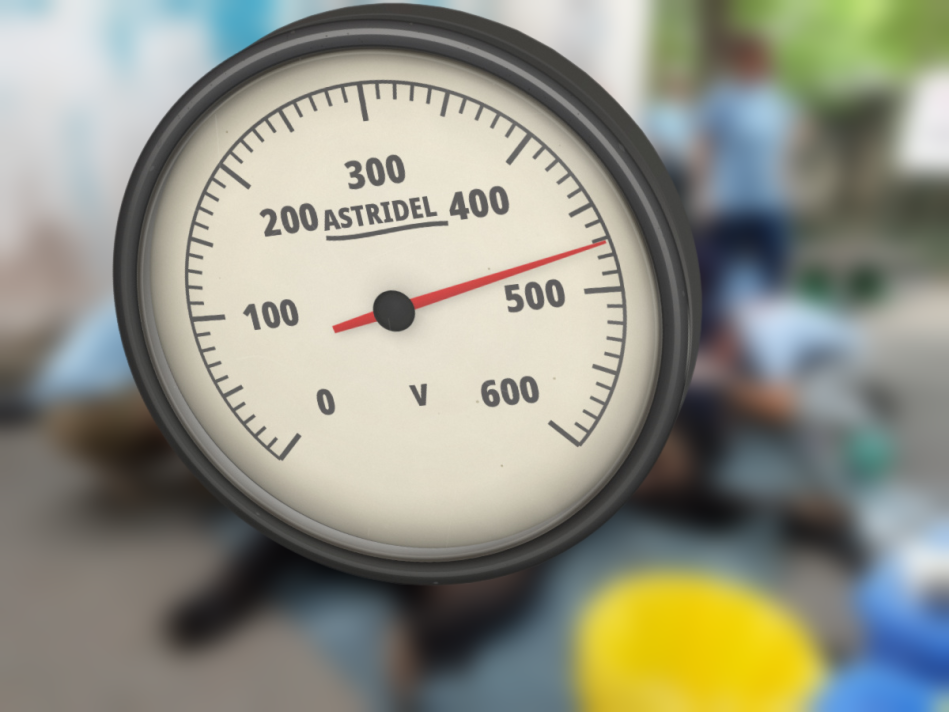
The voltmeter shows 470 V
